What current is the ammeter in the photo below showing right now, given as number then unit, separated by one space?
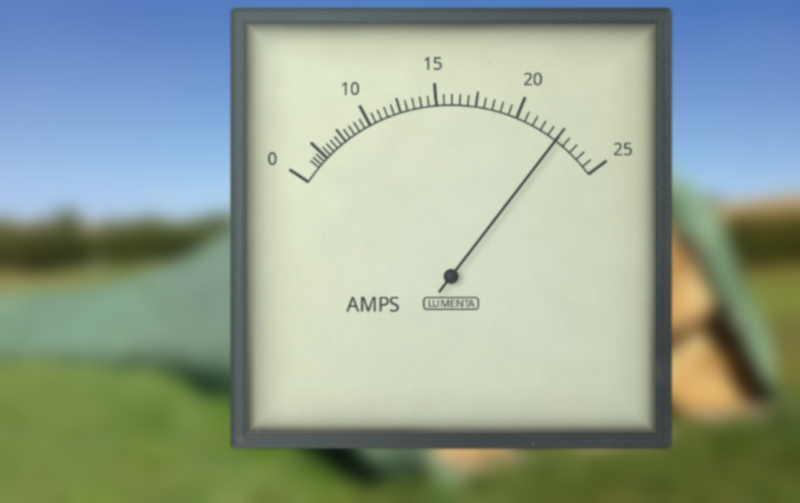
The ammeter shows 22.5 A
